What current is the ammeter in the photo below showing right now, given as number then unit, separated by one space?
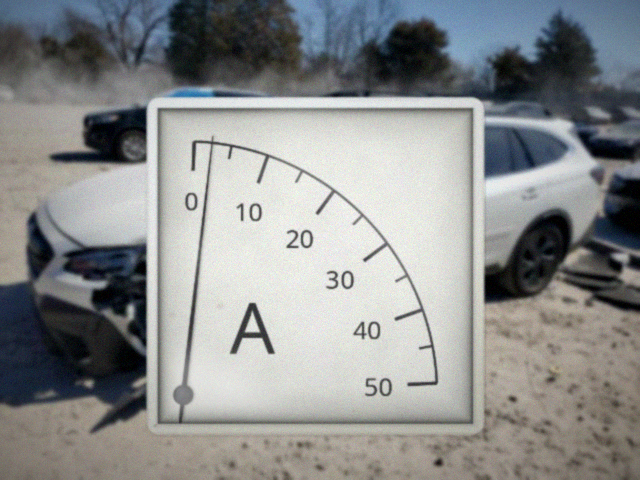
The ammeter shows 2.5 A
